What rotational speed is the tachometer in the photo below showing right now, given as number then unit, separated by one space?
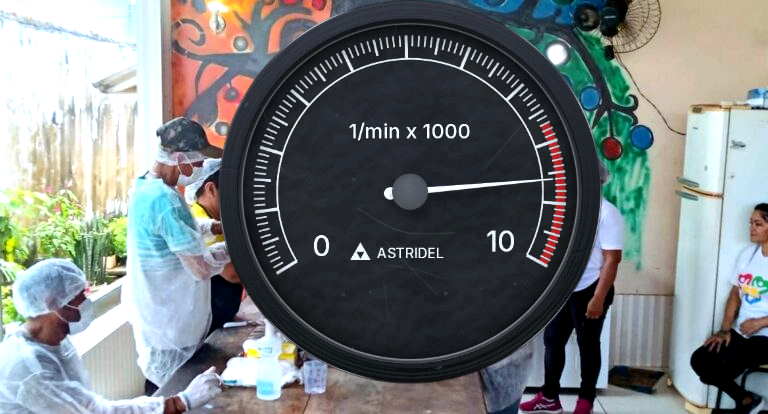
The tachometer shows 8600 rpm
